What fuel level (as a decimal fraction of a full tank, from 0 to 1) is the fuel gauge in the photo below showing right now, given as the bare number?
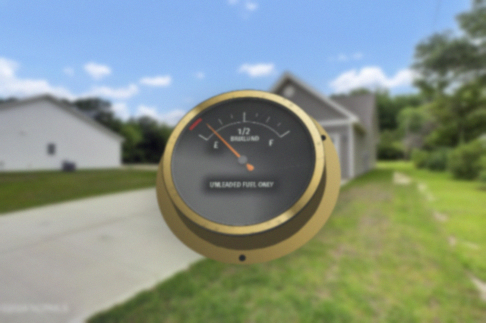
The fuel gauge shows 0.125
